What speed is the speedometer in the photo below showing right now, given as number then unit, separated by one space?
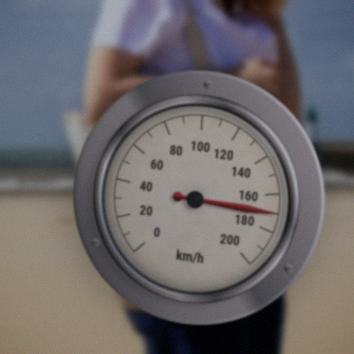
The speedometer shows 170 km/h
